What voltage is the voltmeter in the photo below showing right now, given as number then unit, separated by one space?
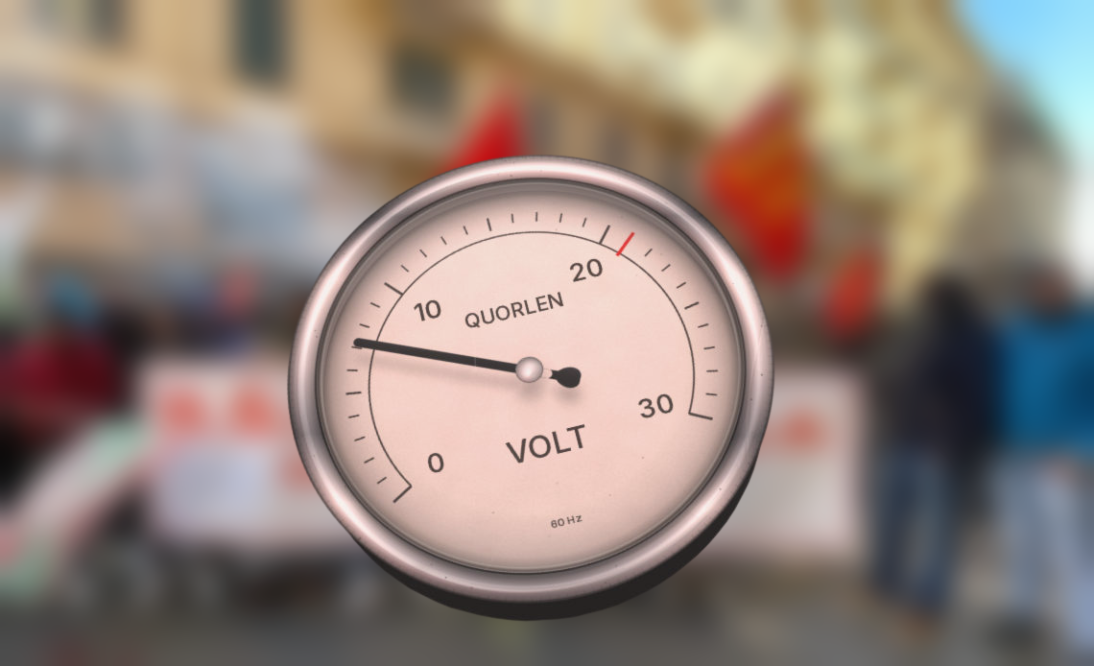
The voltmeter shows 7 V
